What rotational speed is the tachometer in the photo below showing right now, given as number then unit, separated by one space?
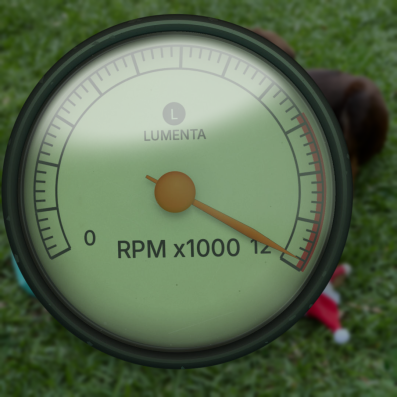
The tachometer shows 11800 rpm
